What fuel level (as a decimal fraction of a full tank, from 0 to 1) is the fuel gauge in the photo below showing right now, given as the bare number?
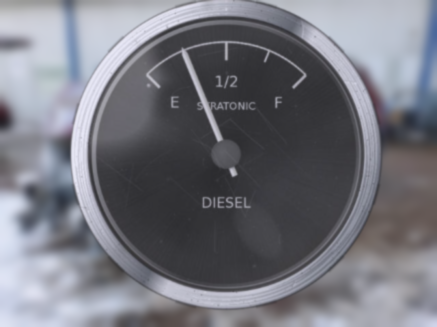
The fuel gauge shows 0.25
